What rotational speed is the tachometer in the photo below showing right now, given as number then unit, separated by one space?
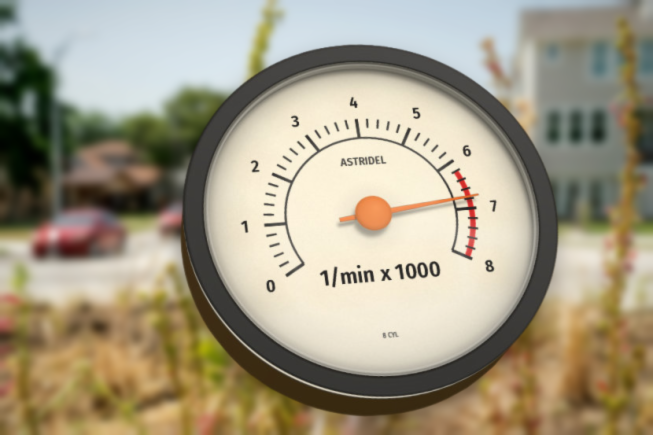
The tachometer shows 6800 rpm
